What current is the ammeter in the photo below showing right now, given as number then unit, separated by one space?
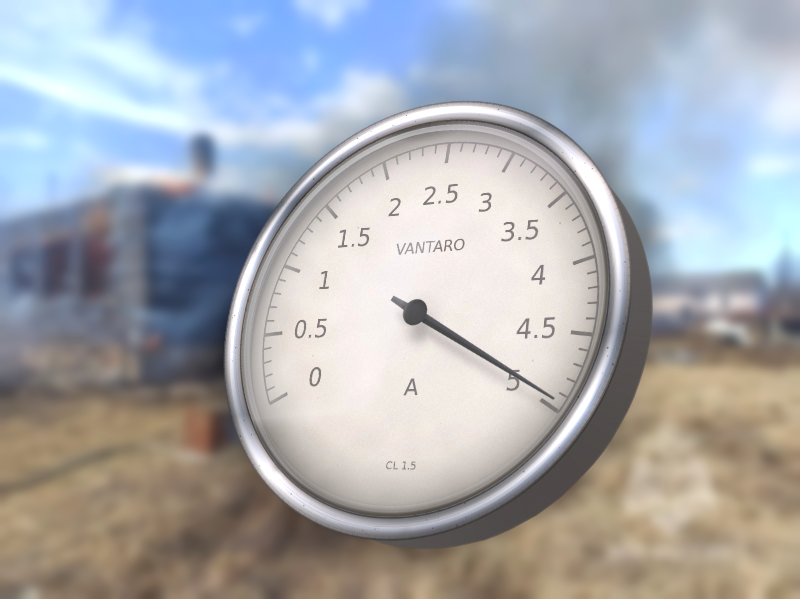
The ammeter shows 4.95 A
